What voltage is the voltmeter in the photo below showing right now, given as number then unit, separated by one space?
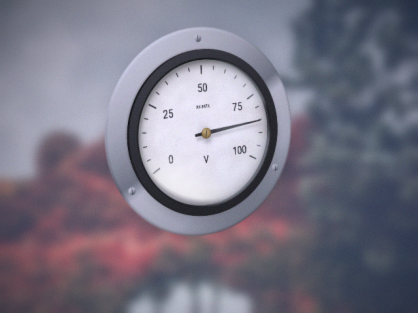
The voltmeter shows 85 V
